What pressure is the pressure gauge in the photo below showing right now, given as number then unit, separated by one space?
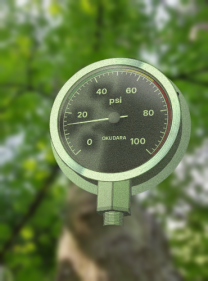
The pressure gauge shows 14 psi
